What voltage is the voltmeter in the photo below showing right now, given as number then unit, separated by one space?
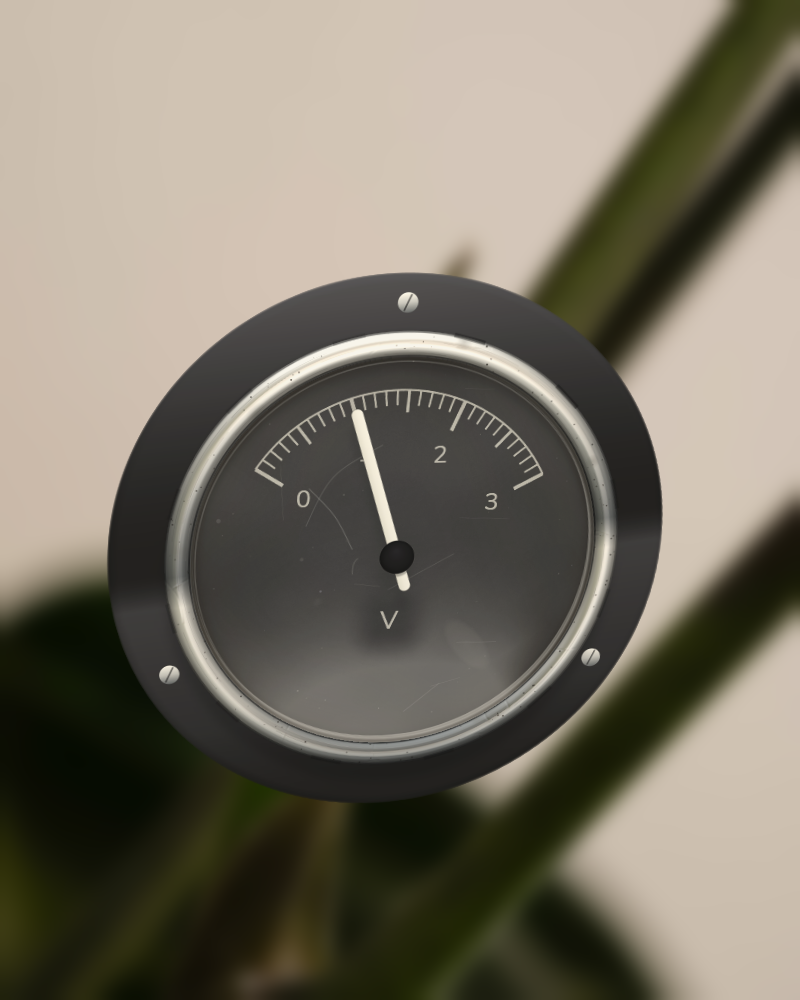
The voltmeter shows 1 V
